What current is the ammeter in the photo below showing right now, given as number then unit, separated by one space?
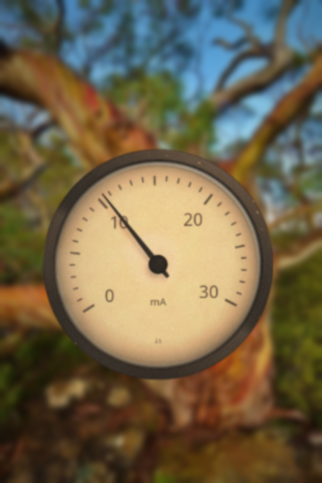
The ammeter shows 10.5 mA
